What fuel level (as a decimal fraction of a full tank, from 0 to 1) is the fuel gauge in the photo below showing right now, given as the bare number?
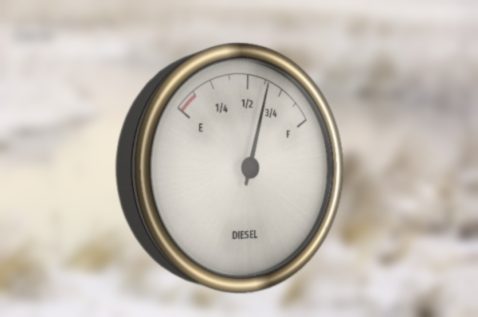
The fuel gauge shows 0.625
